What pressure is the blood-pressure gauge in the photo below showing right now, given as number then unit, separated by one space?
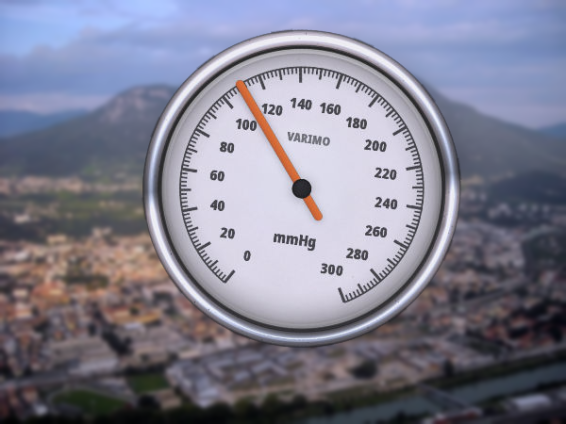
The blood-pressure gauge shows 110 mmHg
